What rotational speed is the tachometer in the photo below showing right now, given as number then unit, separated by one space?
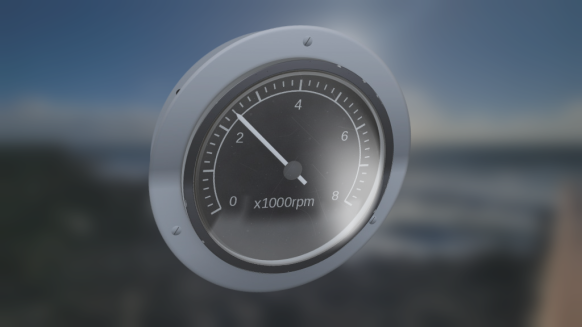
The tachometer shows 2400 rpm
